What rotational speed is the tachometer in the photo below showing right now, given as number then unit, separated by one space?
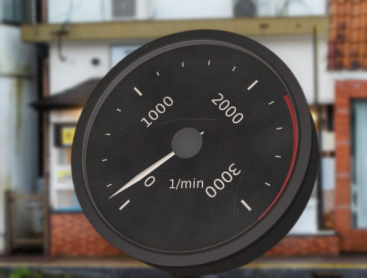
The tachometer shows 100 rpm
